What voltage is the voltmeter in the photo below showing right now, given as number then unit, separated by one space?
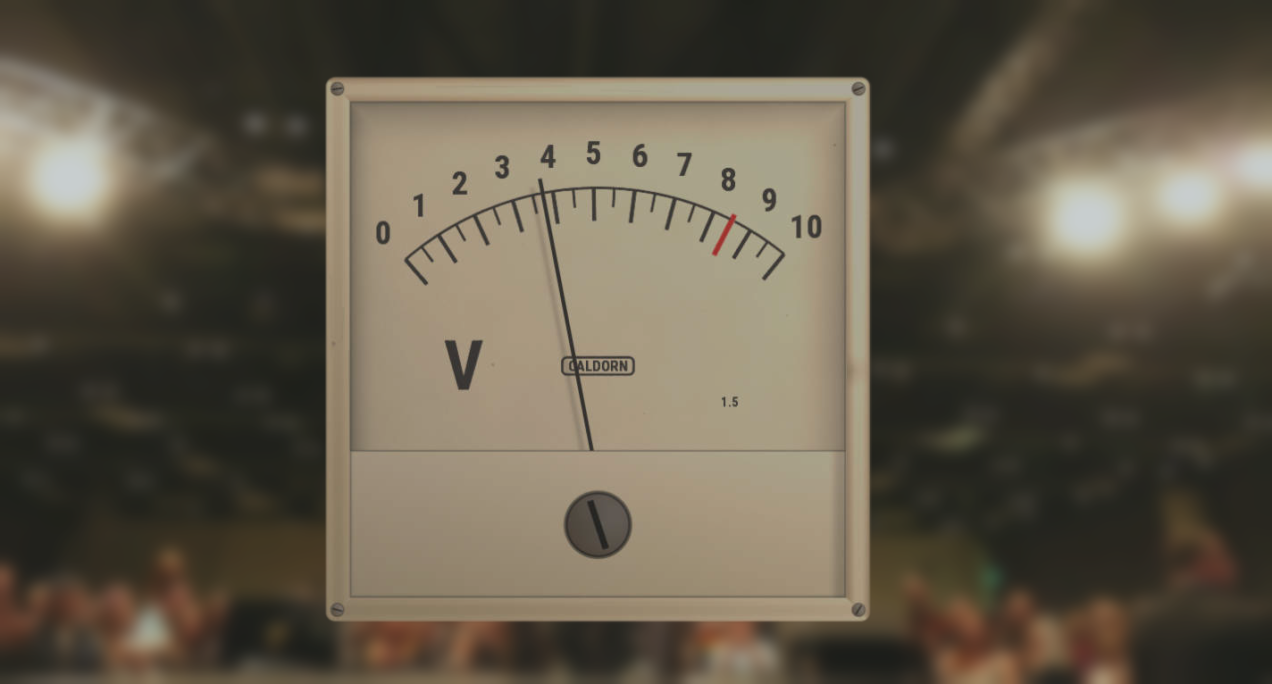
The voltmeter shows 3.75 V
